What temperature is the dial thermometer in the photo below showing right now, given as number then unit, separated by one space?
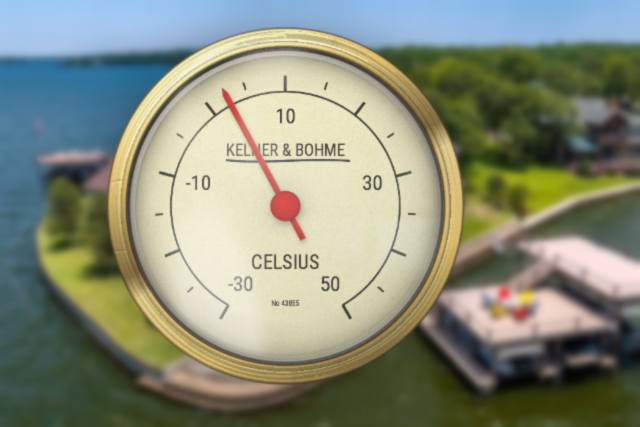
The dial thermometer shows 2.5 °C
